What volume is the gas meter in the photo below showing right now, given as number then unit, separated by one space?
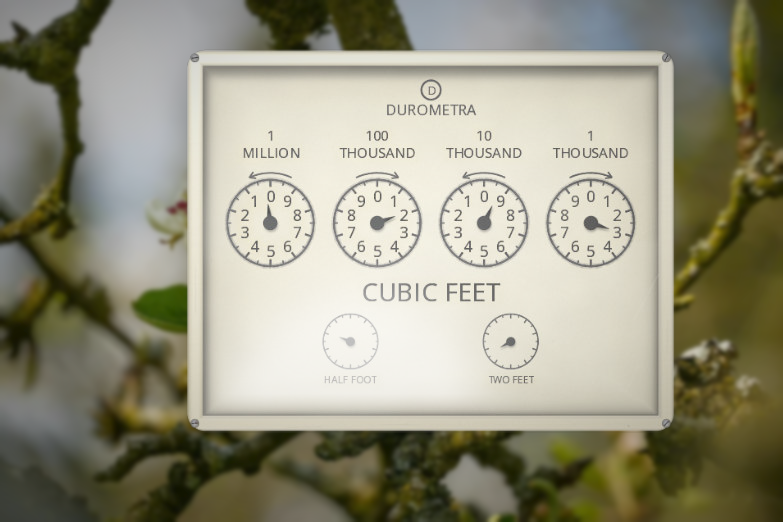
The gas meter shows 19300 ft³
